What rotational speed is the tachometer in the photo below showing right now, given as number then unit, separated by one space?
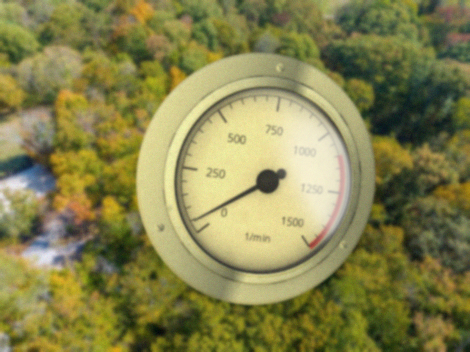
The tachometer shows 50 rpm
